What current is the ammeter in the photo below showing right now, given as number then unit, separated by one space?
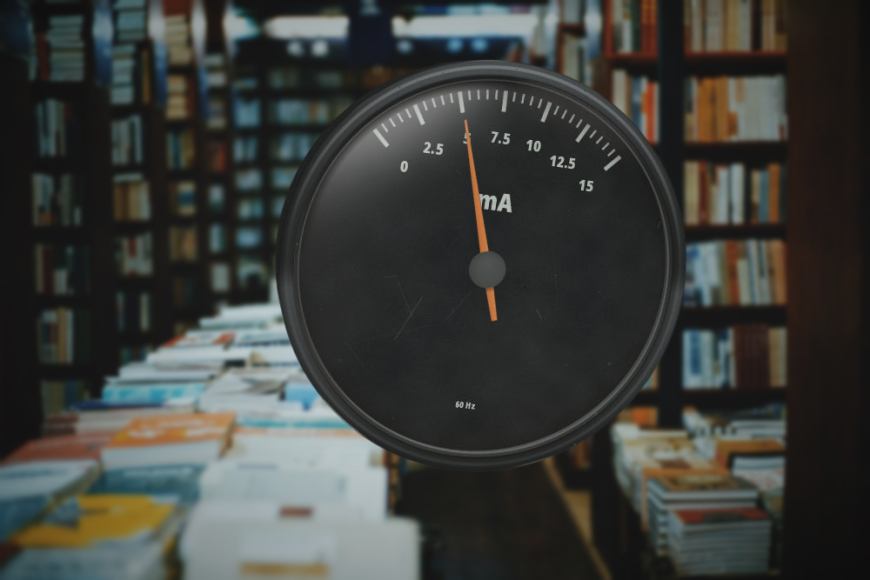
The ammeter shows 5 mA
